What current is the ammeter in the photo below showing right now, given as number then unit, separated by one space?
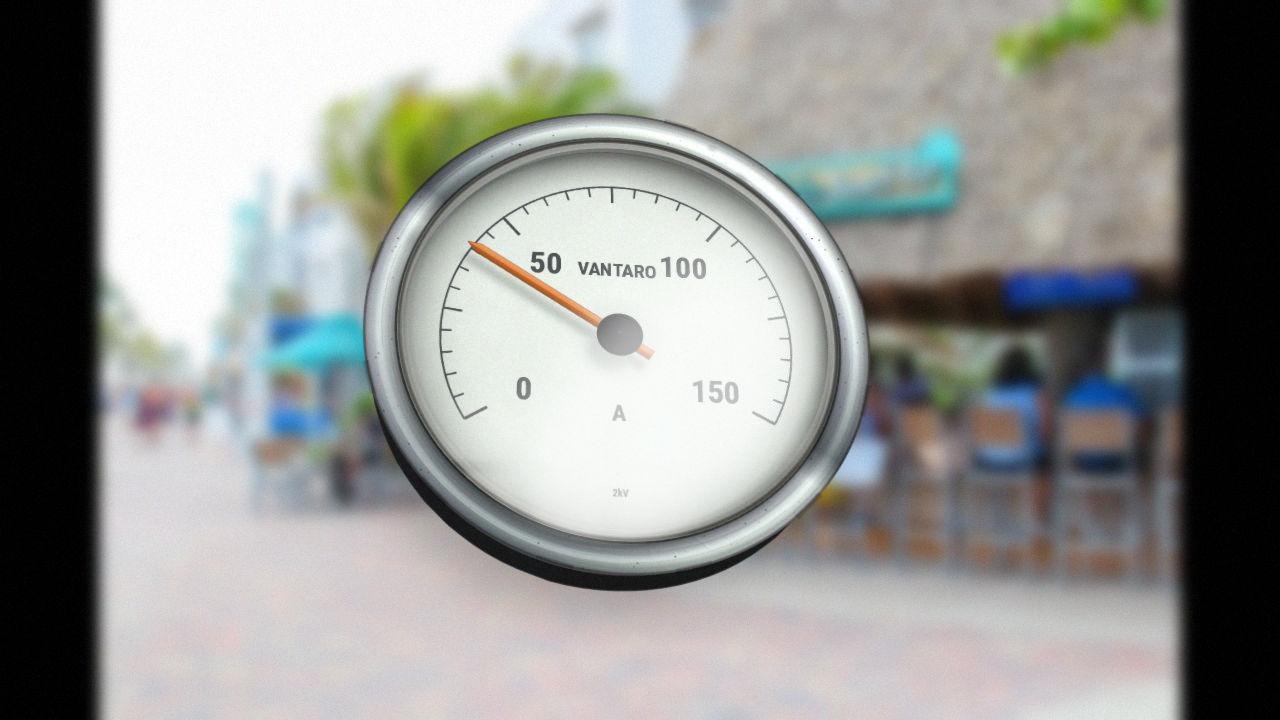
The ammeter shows 40 A
